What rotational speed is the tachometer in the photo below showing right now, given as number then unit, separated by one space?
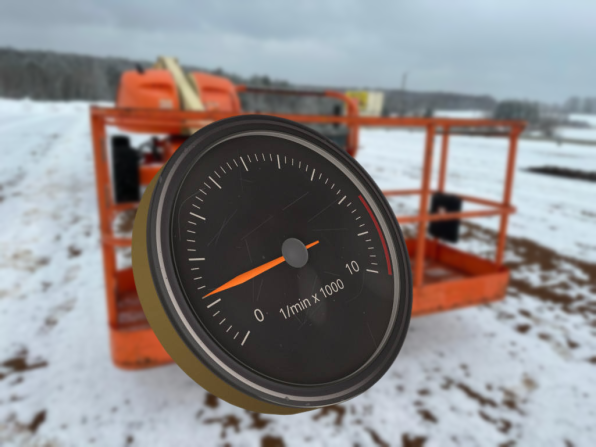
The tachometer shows 1200 rpm
